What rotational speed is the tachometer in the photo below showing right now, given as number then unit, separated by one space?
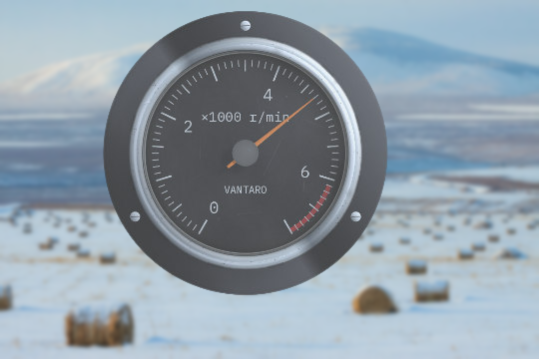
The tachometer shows 4700 rpm
